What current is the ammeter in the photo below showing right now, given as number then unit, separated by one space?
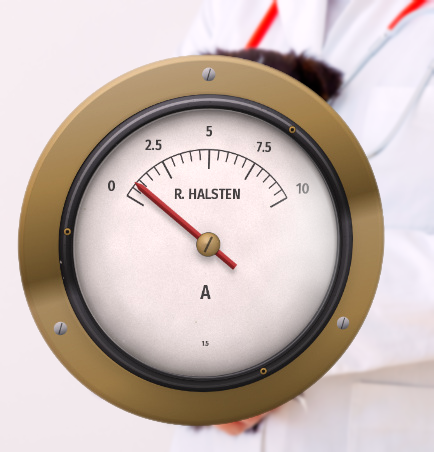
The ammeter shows 0.75 A
